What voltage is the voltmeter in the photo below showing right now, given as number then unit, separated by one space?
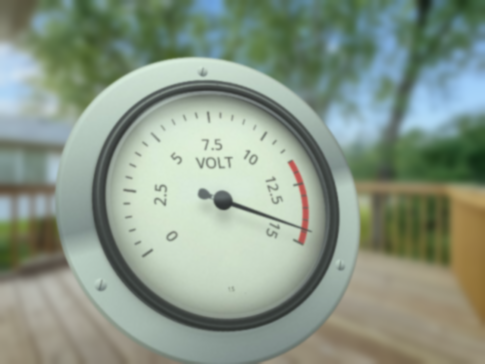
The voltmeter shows 14.5 V
